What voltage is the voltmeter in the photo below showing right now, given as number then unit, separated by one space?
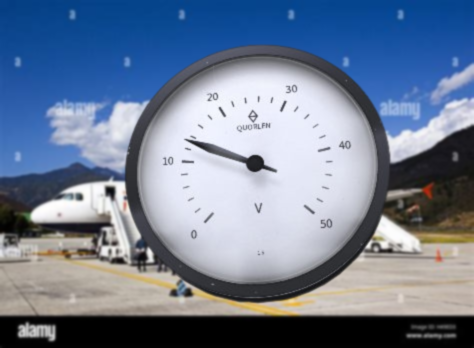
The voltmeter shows 13 V
